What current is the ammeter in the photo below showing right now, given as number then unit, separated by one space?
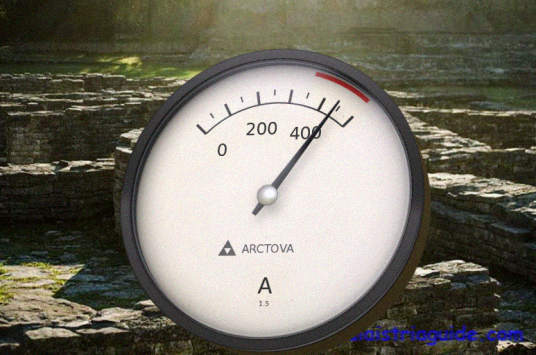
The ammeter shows 450 A
